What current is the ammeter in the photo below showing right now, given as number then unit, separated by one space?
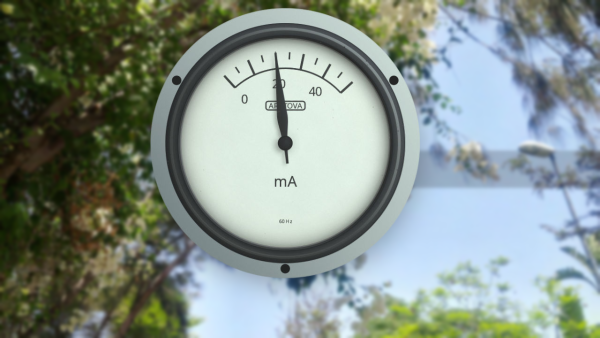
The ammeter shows 20 mA
